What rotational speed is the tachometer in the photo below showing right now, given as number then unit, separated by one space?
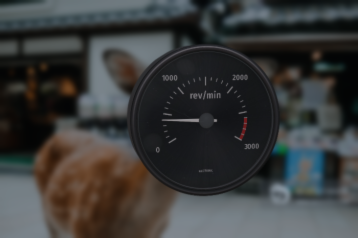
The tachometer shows 400 rpm
